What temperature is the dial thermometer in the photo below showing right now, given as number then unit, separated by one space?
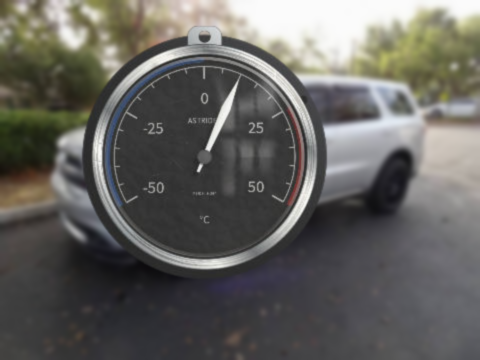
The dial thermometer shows 10 °C
